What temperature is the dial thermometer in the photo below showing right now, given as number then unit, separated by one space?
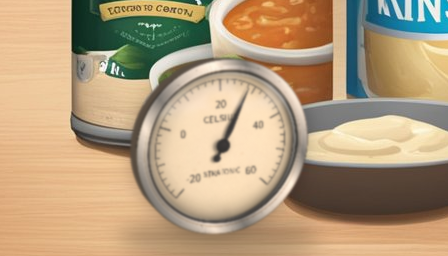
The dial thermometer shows 28 °C
